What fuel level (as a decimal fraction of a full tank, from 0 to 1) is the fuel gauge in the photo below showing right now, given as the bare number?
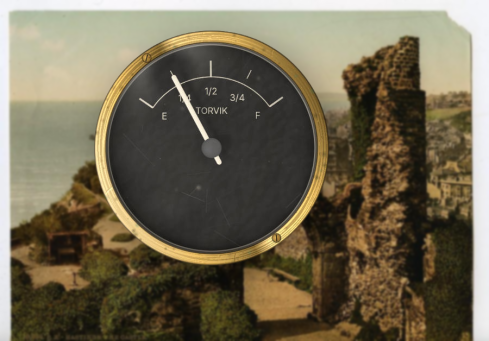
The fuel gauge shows 0.25
